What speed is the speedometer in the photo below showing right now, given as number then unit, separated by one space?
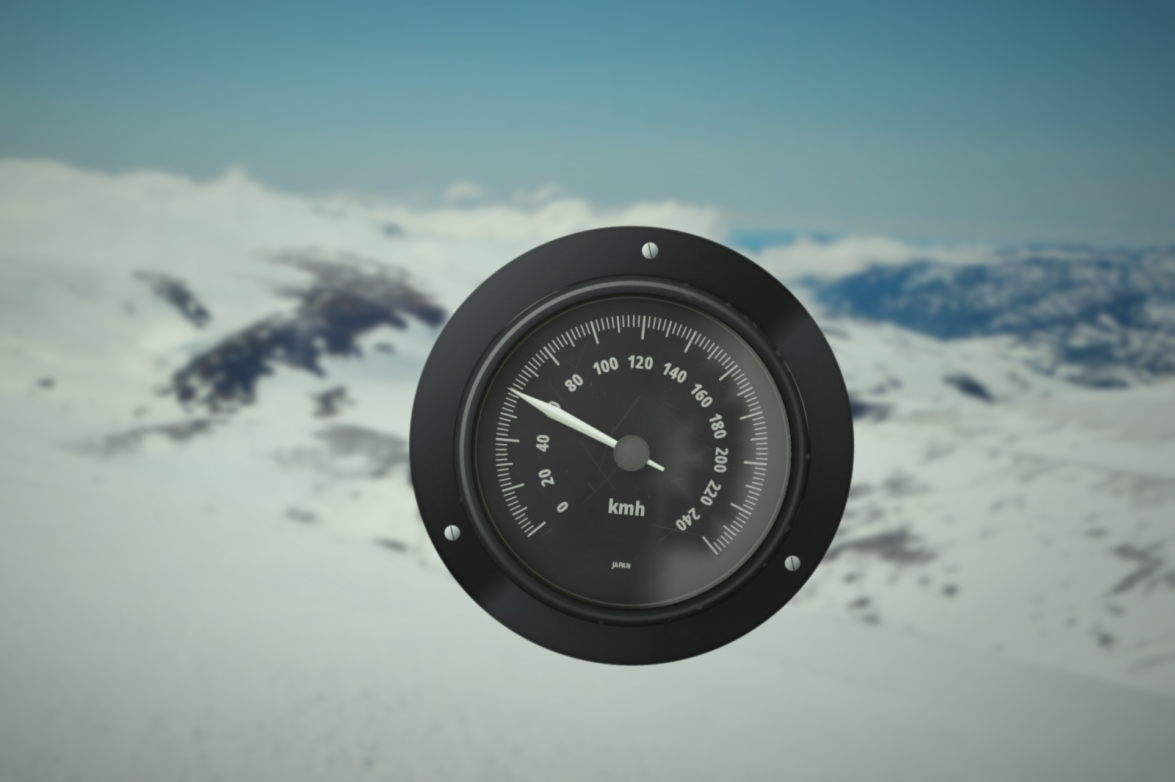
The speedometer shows 60 km/h
